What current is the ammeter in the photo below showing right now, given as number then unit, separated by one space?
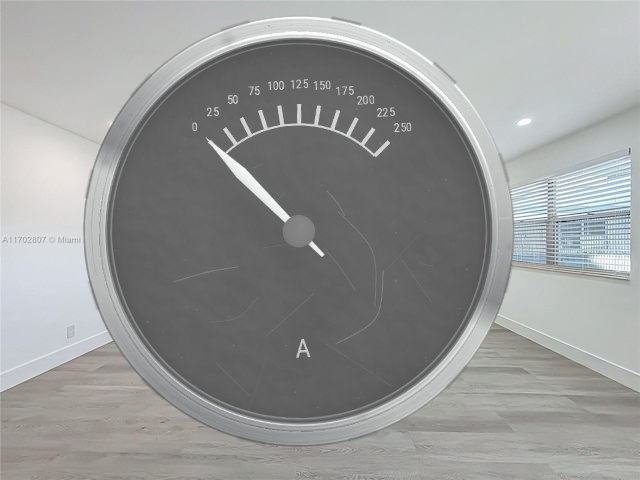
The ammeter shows 0 A
